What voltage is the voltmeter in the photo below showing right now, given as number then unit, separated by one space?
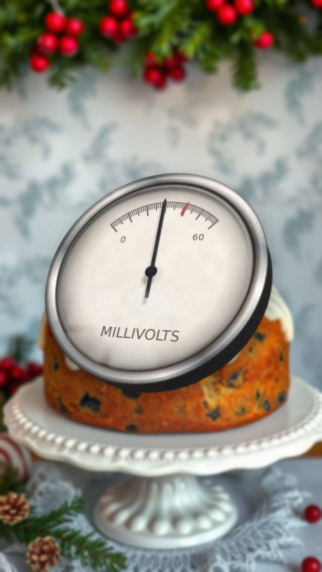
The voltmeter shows 30 mV
